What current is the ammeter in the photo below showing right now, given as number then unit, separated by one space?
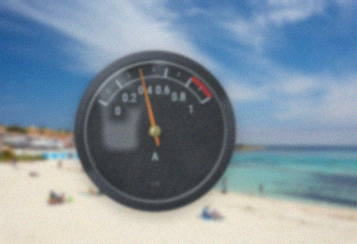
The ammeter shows 0.4 A
